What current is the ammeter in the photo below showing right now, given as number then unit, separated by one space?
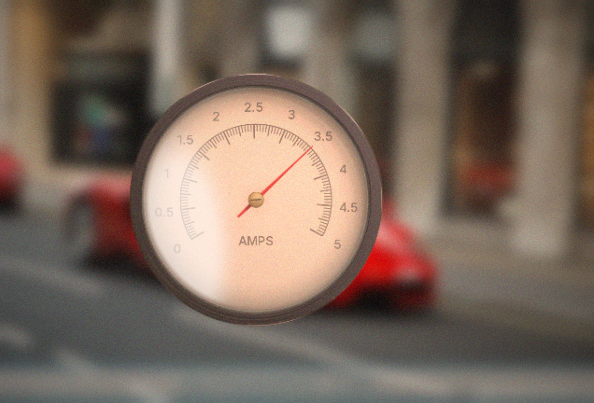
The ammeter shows 3.5 A
